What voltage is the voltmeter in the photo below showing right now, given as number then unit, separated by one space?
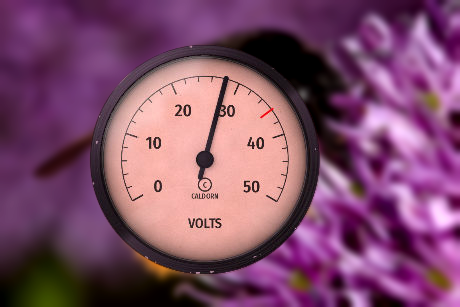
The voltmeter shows 28 V
